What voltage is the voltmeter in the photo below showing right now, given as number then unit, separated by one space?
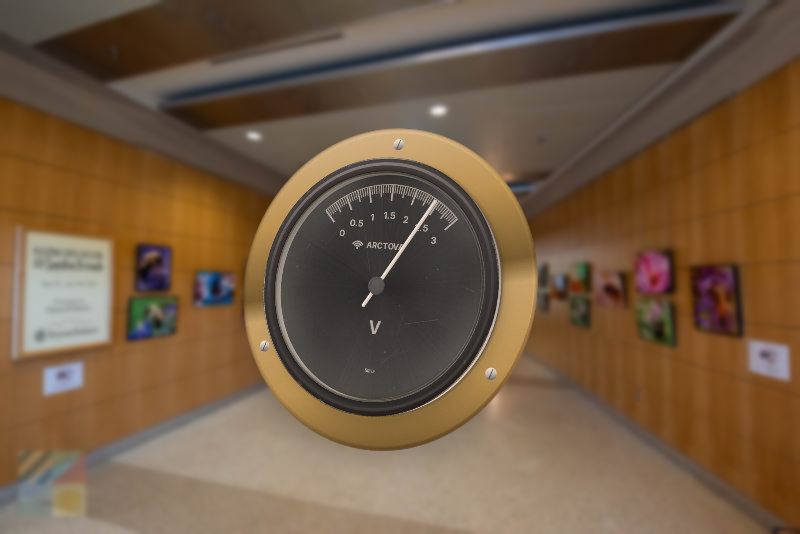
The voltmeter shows 2.5 V
